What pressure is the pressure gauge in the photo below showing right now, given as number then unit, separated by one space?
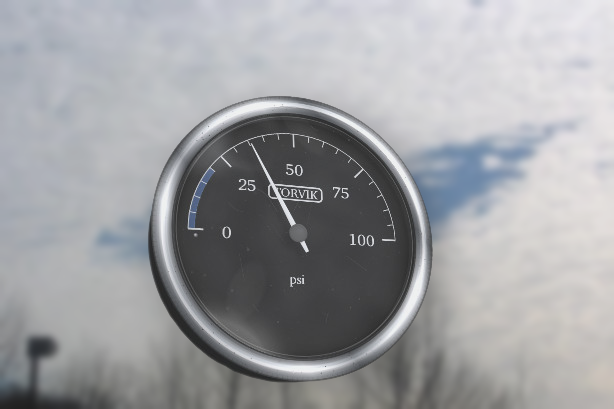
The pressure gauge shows 35 psi
